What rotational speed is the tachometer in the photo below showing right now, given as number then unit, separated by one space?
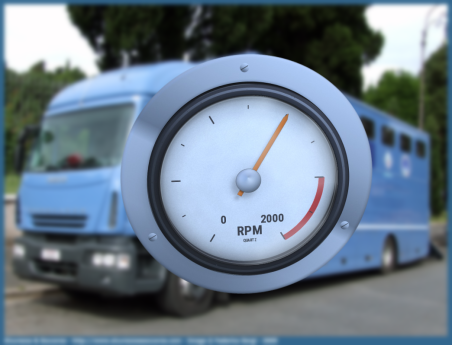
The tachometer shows 1200 rpm
